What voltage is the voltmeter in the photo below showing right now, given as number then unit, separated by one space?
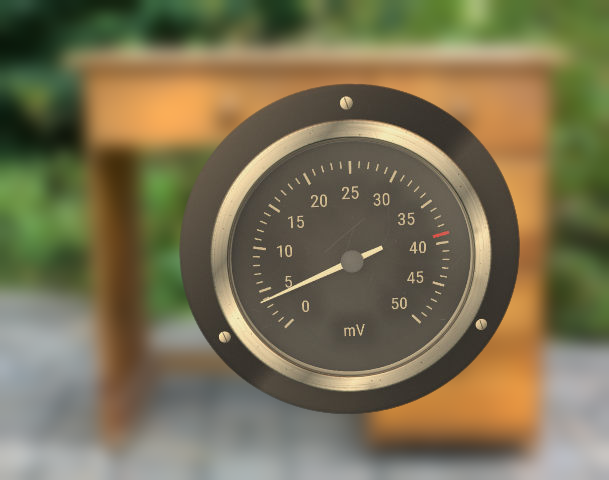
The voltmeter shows 4 mV
